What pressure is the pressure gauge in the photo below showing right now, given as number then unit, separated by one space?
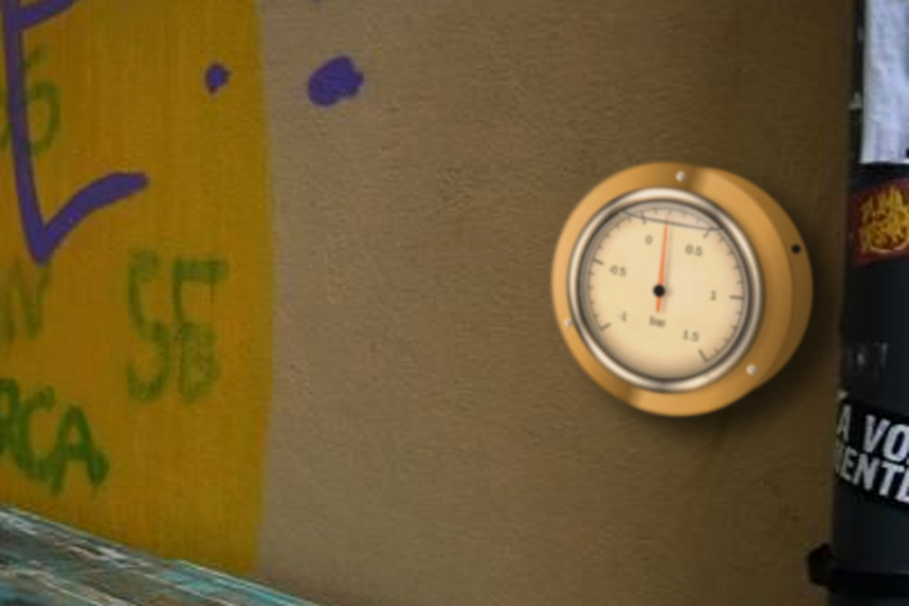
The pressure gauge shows 0.2 bar
